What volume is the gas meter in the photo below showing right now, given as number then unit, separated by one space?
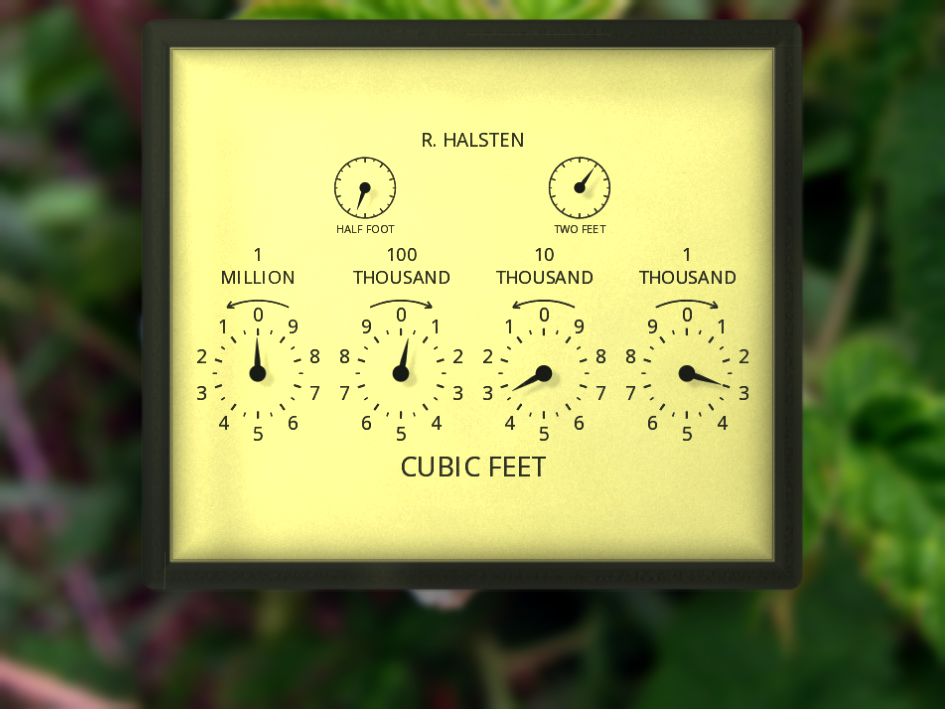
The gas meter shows 3300 ft³
